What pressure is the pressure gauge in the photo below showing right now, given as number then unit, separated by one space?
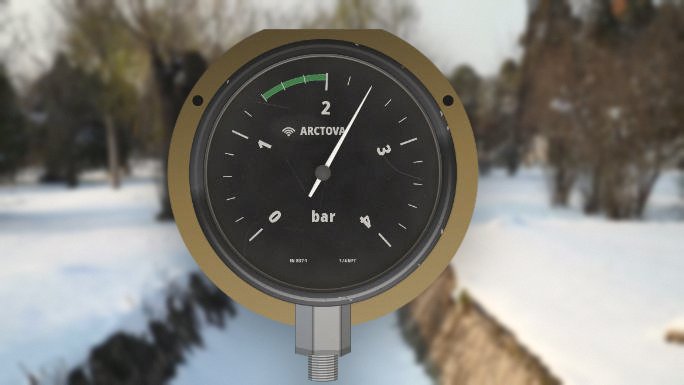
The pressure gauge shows 2.4 bar
